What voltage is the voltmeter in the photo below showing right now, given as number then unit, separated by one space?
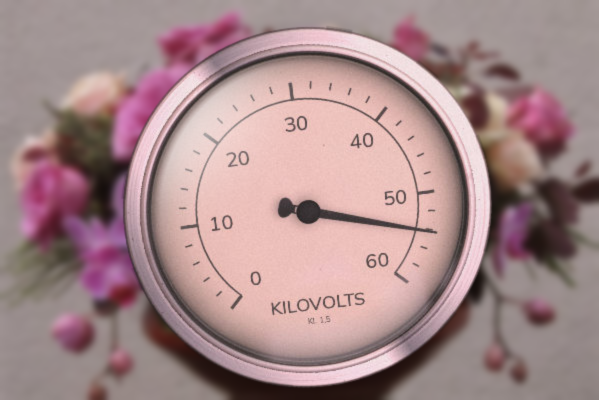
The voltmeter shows 54 kV
